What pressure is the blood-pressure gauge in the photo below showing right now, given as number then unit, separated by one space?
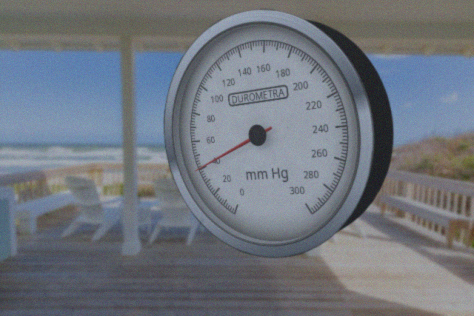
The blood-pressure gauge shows 40 mmHg
